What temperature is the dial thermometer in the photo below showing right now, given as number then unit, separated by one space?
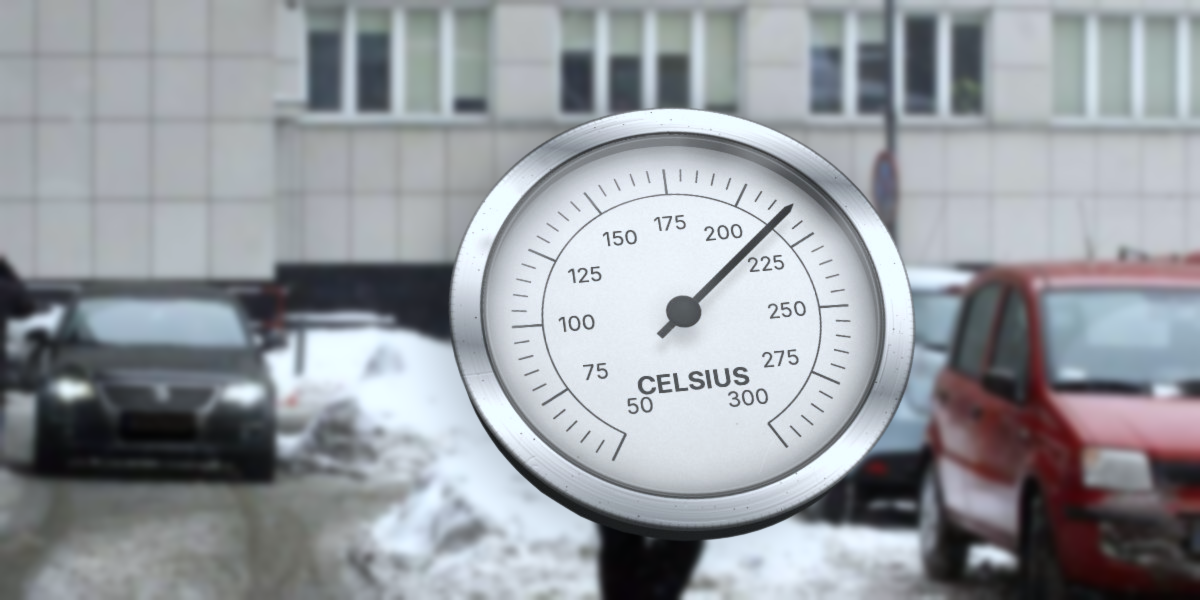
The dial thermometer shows 215 °C
